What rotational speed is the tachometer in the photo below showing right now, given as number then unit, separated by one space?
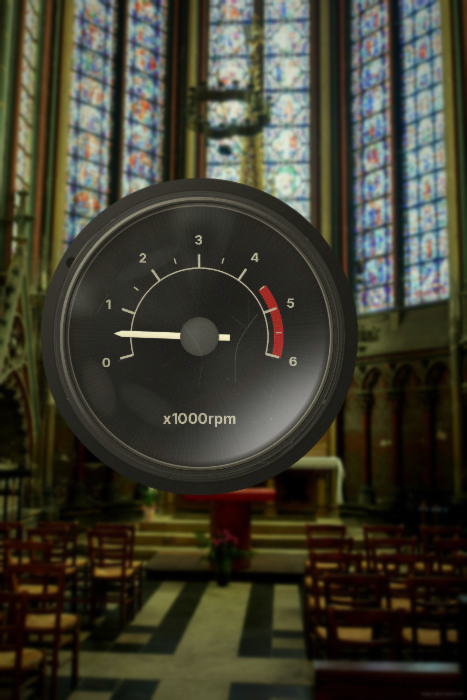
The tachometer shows 500 rpm
